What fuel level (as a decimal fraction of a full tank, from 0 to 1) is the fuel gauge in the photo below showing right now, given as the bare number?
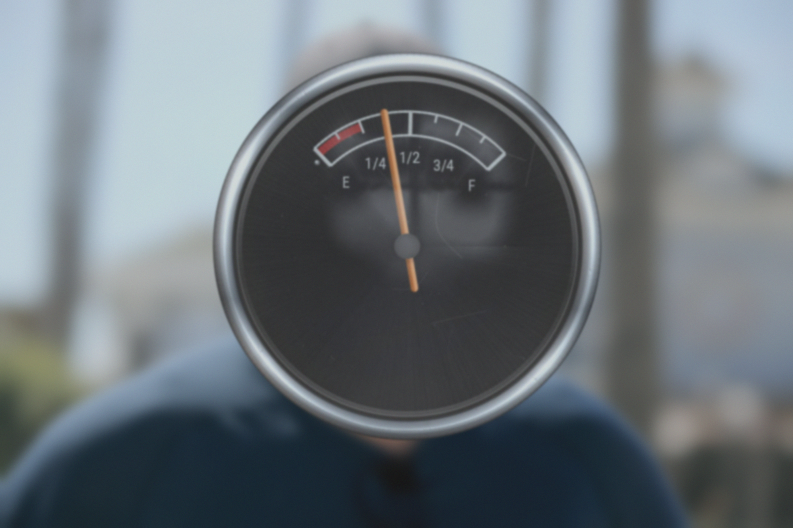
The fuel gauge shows 0.375
